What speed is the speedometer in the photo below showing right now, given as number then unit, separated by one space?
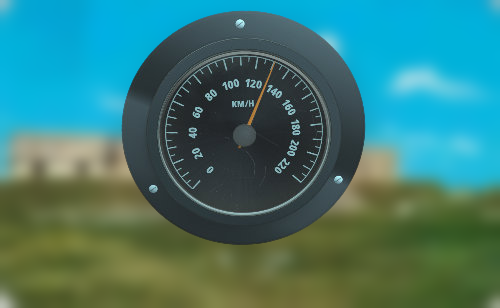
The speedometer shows 130 km/h
